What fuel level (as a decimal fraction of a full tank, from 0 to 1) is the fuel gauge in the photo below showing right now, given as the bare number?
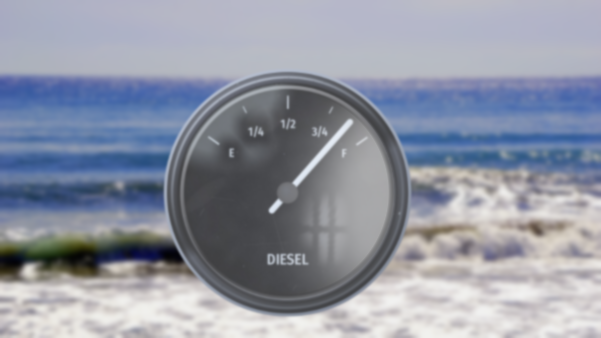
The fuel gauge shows 0.875
